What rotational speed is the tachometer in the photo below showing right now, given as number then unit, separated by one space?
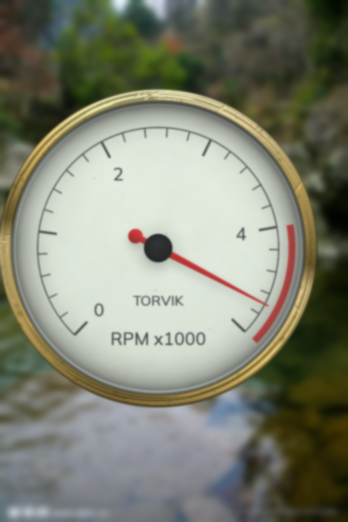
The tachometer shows 4700 rpm
